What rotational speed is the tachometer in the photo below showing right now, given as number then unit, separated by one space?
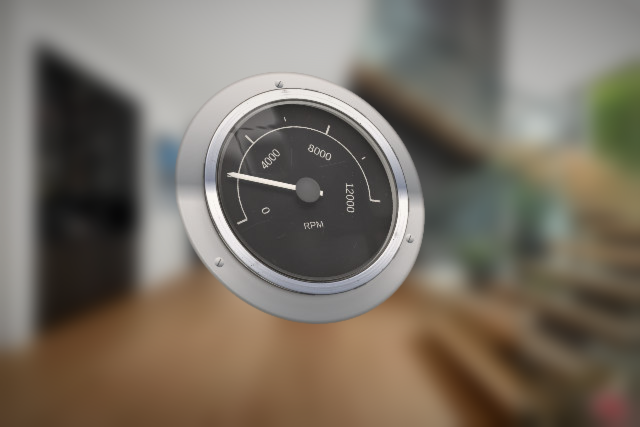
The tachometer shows 2000 rpm
